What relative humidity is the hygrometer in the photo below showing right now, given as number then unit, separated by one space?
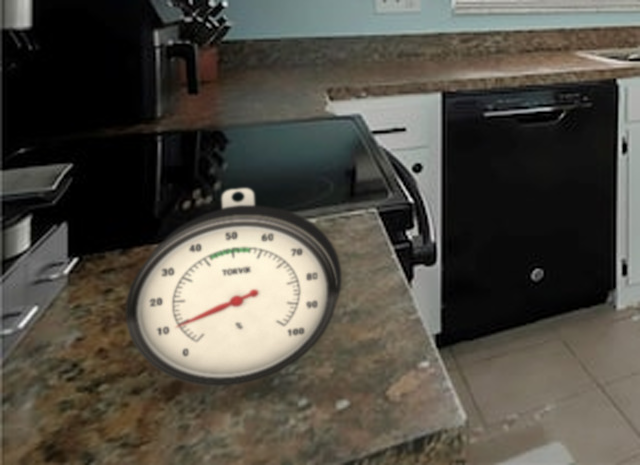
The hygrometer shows 10 %
